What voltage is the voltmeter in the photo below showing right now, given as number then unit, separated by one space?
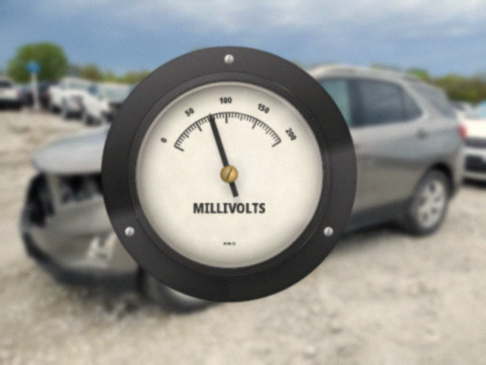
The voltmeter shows 75 mV
